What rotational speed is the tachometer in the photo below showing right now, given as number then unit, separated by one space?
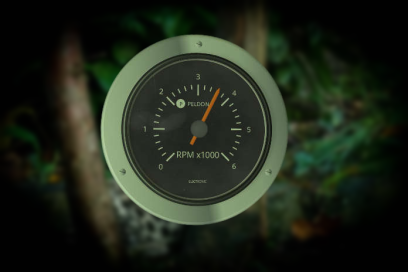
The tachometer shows 3600 rpm
